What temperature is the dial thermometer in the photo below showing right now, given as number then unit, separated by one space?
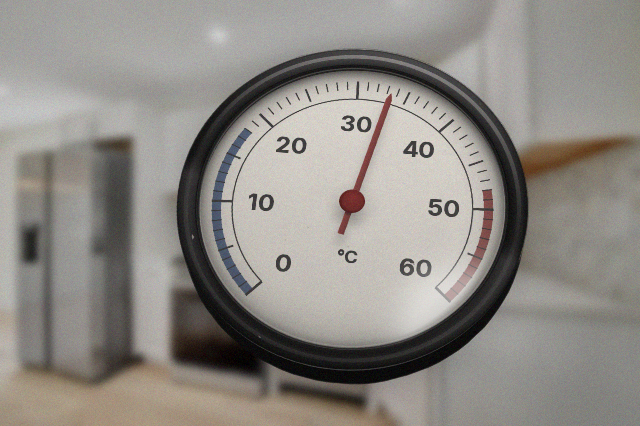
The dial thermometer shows 33.5 °C
